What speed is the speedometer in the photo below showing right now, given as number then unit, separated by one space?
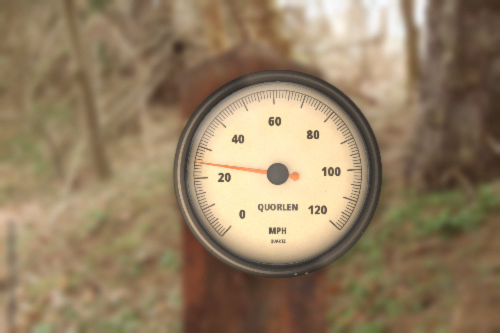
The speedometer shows 25 mph
